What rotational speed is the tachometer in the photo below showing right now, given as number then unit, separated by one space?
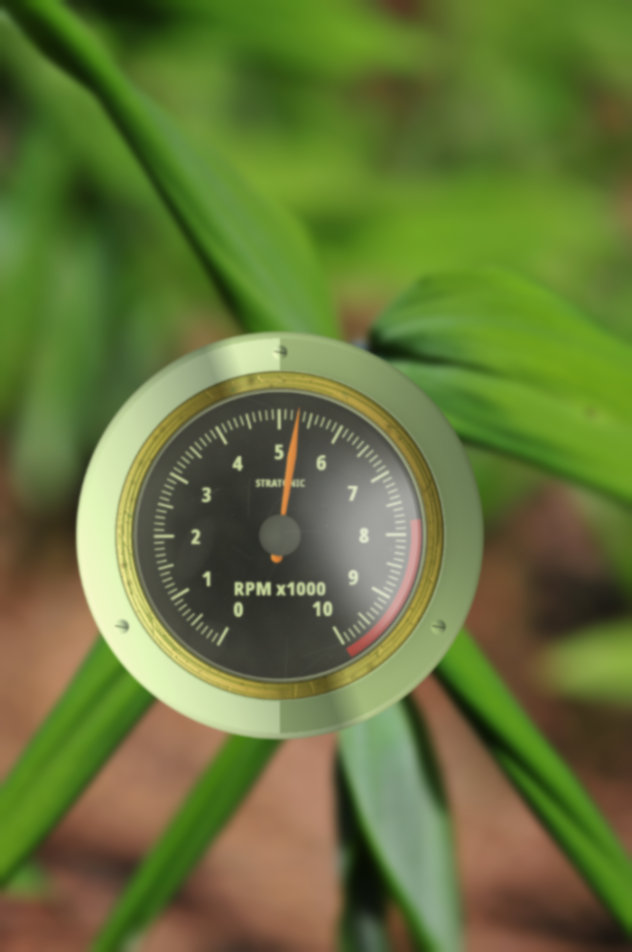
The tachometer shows 5300 rpm
